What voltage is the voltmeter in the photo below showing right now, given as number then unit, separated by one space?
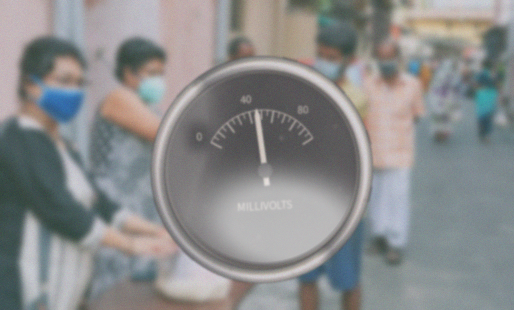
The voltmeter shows 45 mV
